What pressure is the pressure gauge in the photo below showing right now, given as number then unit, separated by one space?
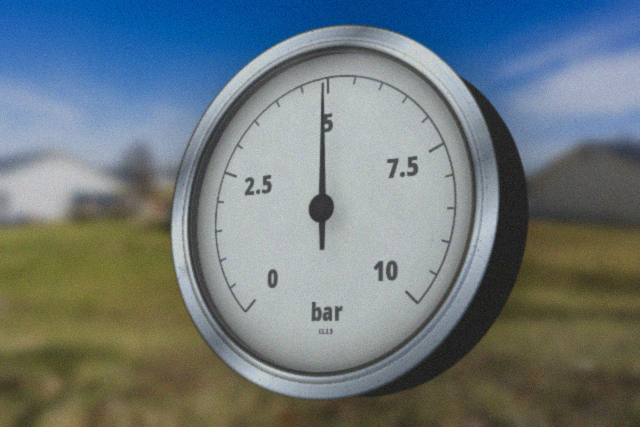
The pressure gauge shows 5 bar
